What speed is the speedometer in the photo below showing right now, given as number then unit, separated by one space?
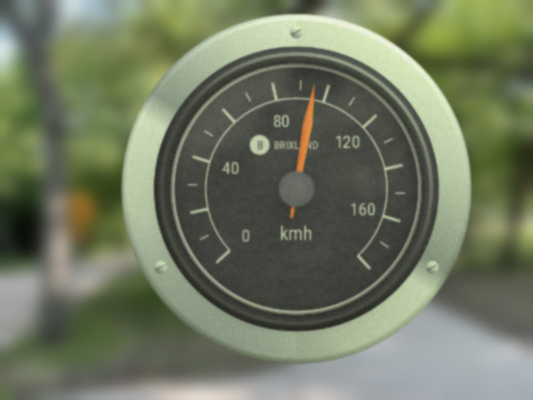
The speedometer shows 95 km/h
